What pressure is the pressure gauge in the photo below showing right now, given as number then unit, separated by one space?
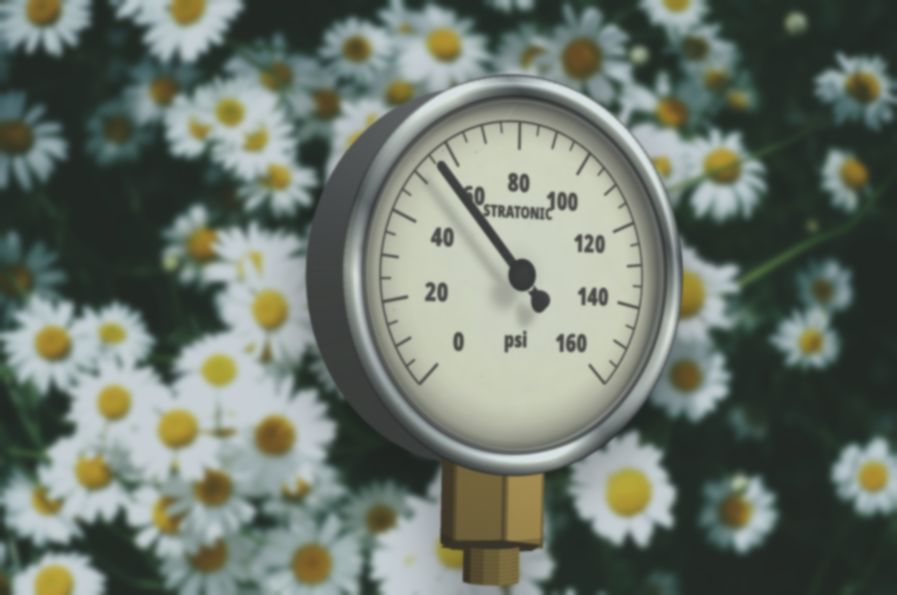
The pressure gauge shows 55 psi
